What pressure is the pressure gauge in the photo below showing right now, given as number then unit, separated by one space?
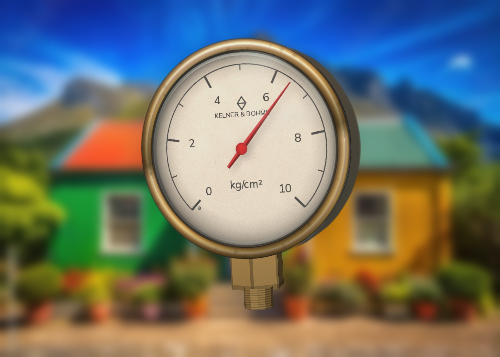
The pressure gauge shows 6.5 kg/cm²
